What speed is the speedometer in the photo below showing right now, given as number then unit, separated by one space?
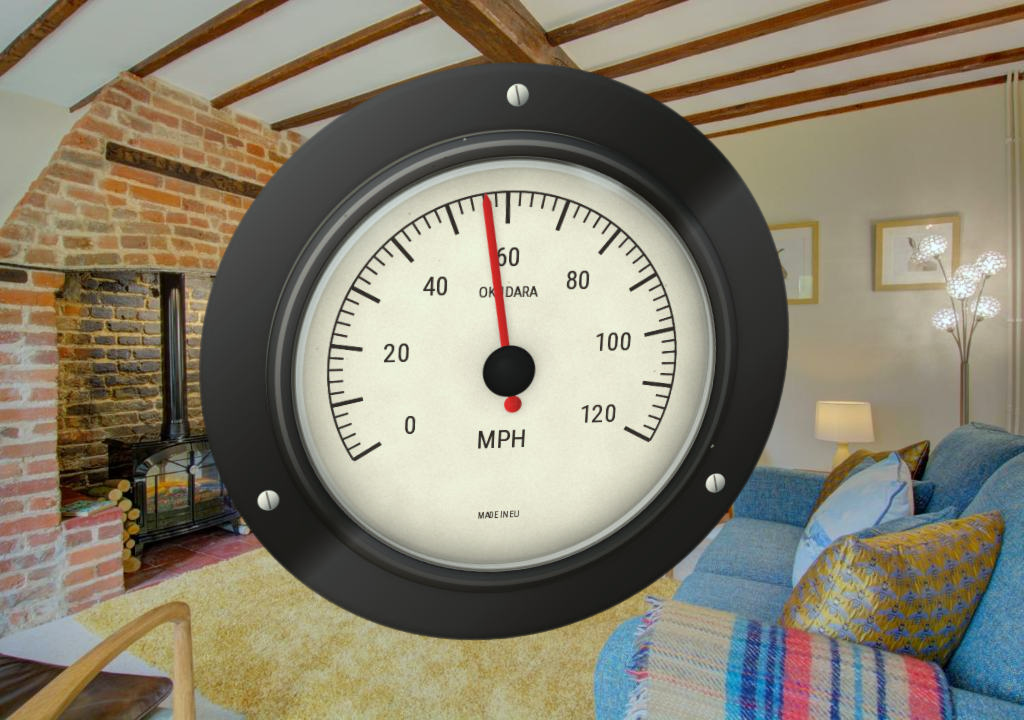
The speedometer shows 56 mph
